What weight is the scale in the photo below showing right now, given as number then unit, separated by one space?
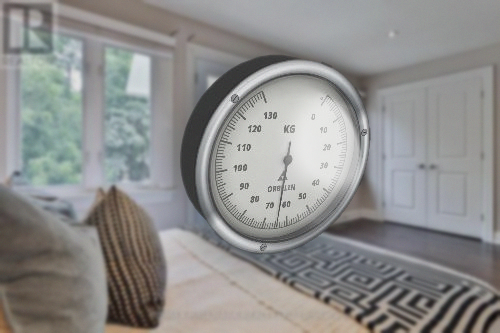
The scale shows 65 kg
